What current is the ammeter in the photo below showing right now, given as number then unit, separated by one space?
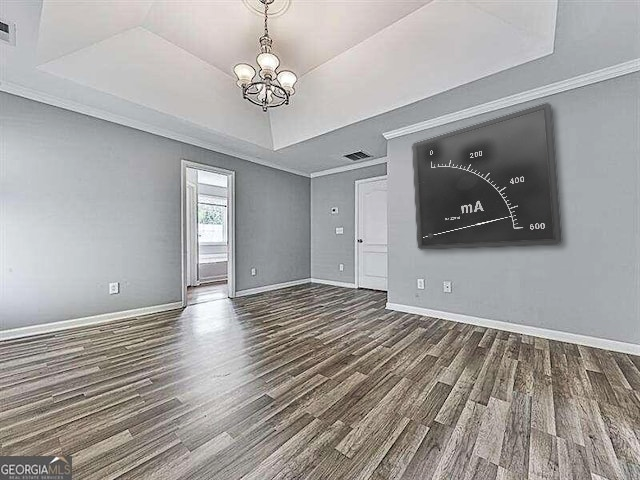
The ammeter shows 540 mA
